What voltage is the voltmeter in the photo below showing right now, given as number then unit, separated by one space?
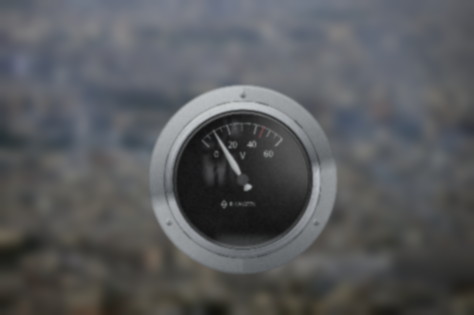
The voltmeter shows 10 V
